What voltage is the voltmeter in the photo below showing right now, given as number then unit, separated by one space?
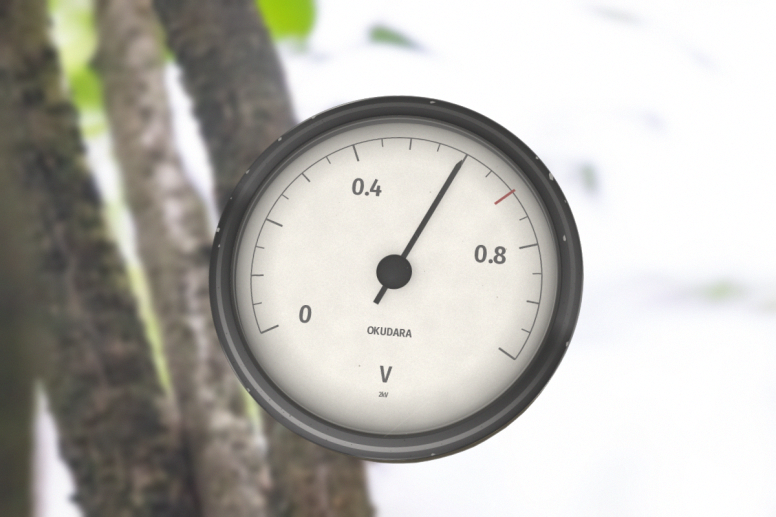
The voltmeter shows 0.6 V
